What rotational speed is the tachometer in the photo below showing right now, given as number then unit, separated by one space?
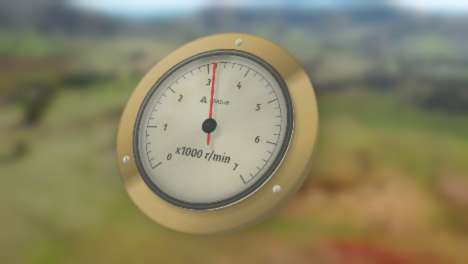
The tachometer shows 3200 rpm
